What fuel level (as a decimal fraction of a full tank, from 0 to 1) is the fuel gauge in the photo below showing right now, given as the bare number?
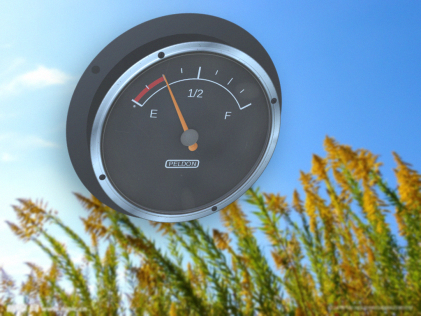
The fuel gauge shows 0.25
